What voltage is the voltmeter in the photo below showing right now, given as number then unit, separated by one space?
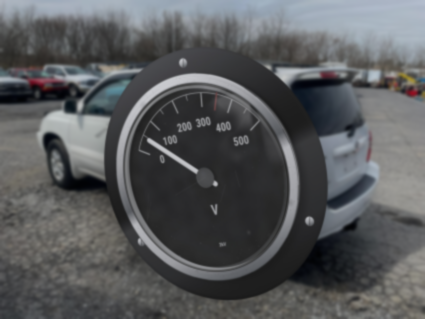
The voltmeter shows 50 V
